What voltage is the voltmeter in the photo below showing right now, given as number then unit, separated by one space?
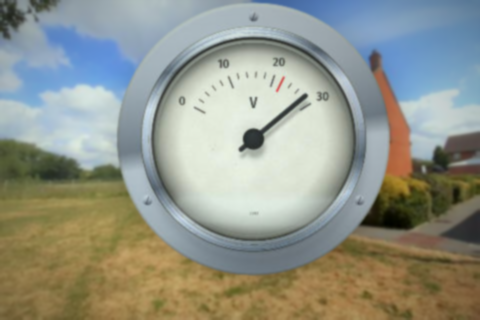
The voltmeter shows 28 V
